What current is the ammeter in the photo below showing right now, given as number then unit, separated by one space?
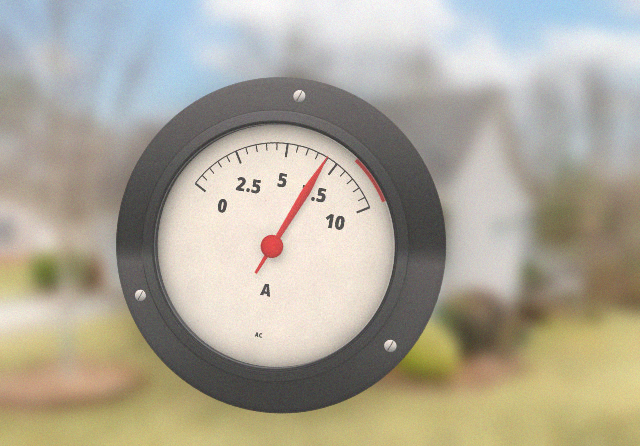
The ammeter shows 7 A
